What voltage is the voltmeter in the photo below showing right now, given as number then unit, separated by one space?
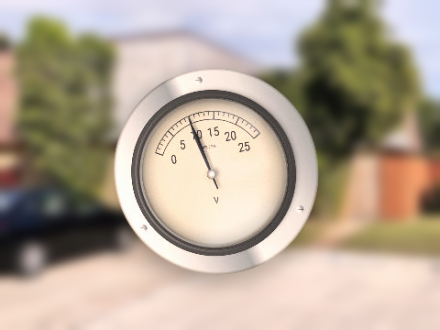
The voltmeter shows 10 V
